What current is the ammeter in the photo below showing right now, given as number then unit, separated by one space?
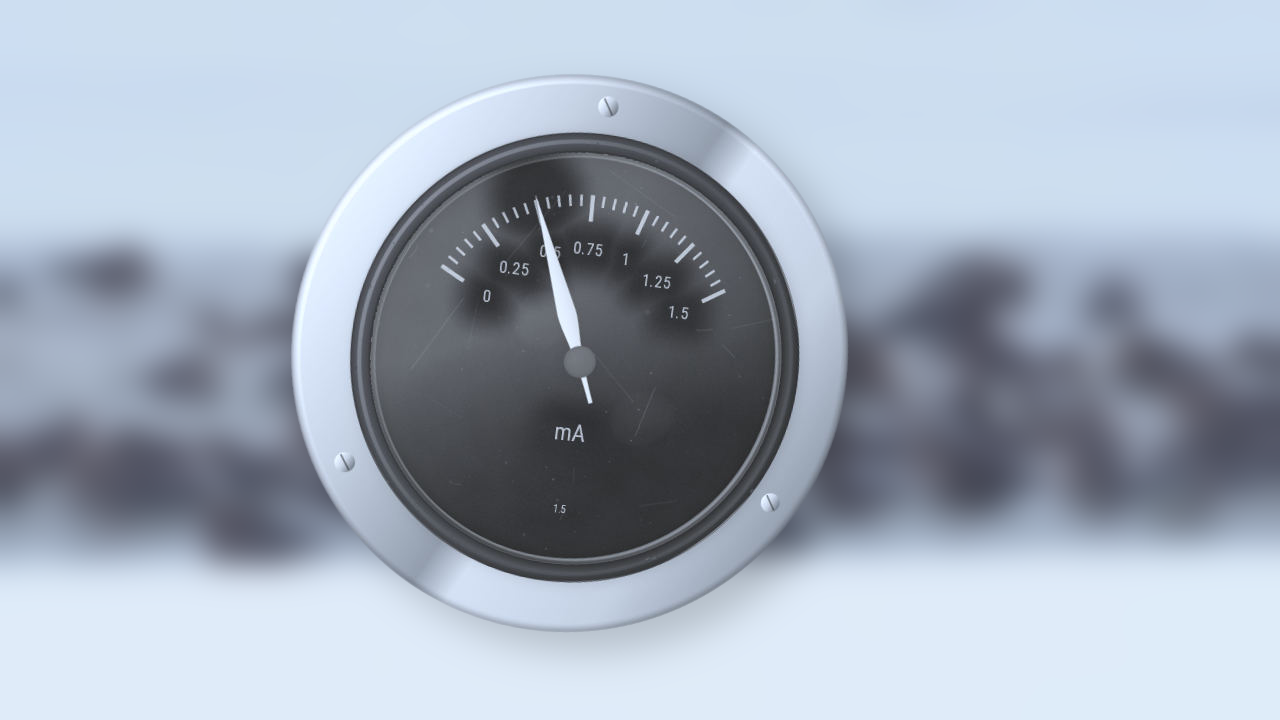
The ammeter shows 0.5 mA
